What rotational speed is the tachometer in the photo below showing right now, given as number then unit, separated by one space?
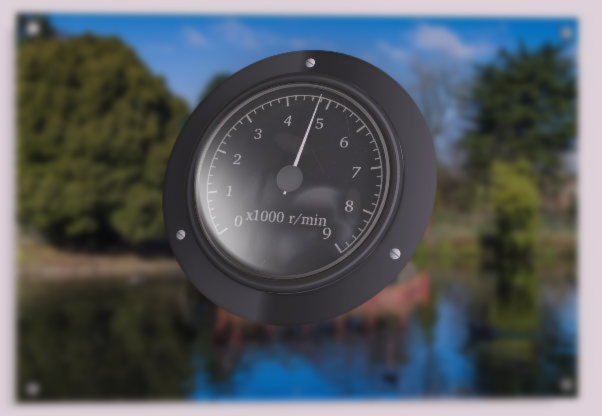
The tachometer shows 4800 rpm
